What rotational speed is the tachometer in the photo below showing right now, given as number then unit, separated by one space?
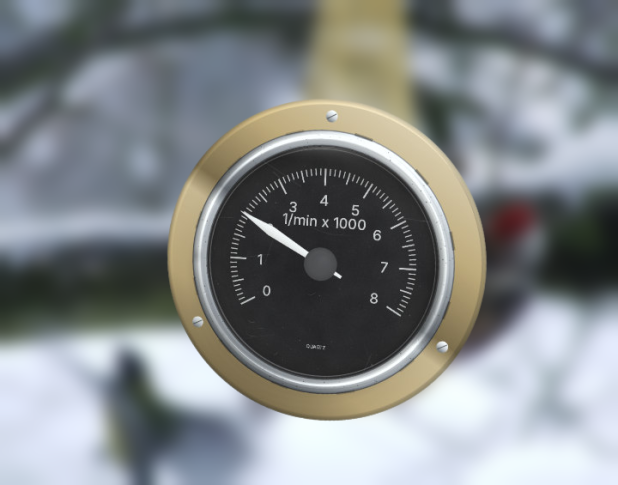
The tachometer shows 2000 rpm
